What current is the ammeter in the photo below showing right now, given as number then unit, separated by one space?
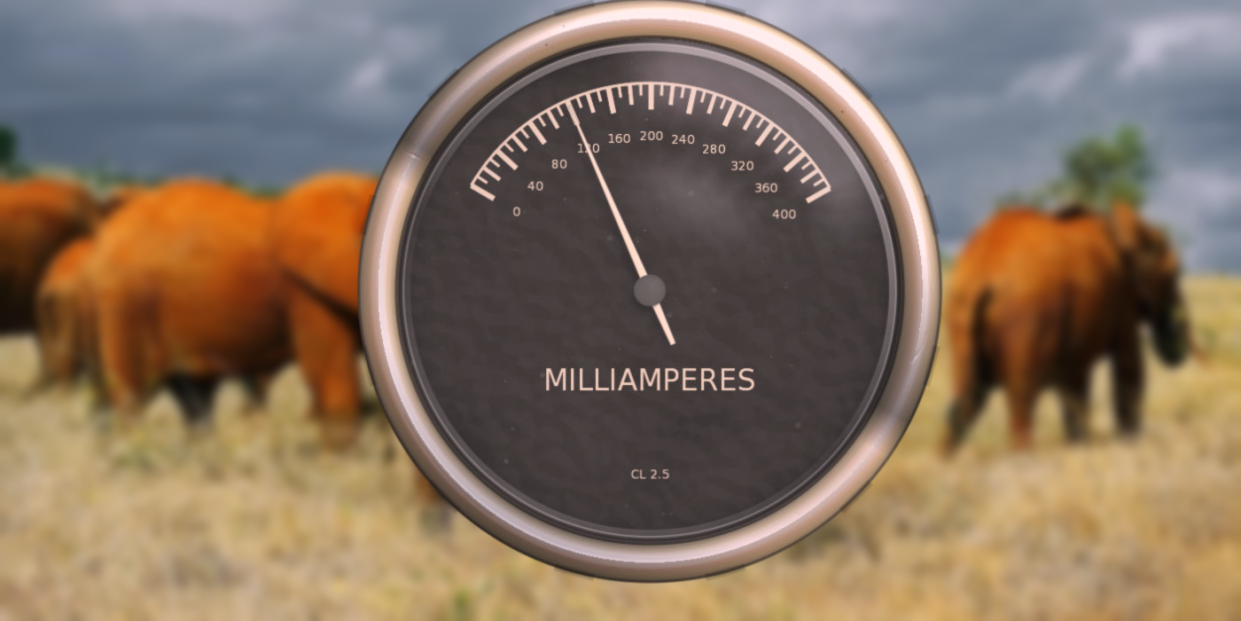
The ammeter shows 120 mA
